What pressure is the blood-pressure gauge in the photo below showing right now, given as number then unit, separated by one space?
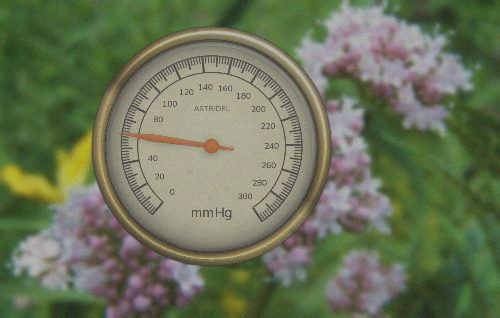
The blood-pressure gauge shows 60 mmHg
